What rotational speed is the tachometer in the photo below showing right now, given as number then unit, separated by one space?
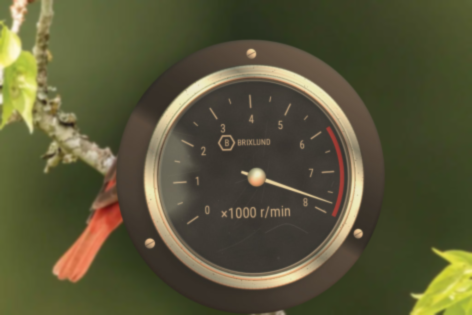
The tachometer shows 7750 rpm
